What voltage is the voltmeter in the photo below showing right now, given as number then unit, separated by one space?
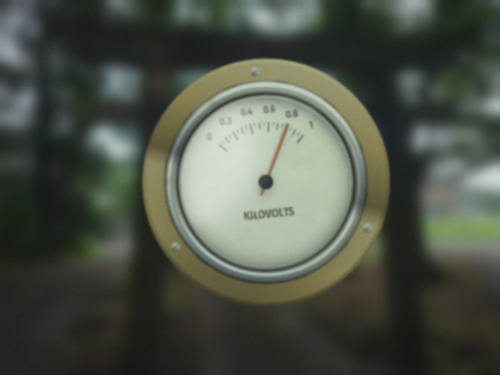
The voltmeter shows 0.8 kV
